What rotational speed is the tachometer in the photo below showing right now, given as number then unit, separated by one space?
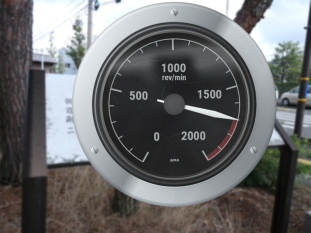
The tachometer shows 1700 rpm
